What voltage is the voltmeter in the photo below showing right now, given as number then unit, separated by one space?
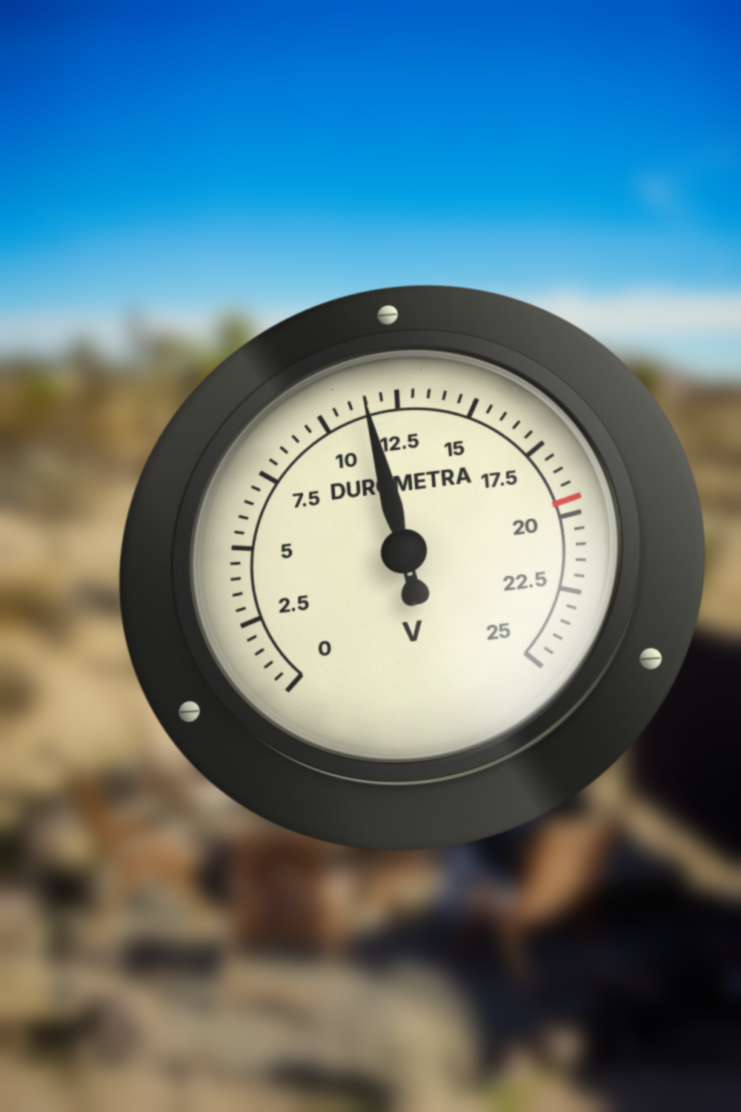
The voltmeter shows 11.5 V
